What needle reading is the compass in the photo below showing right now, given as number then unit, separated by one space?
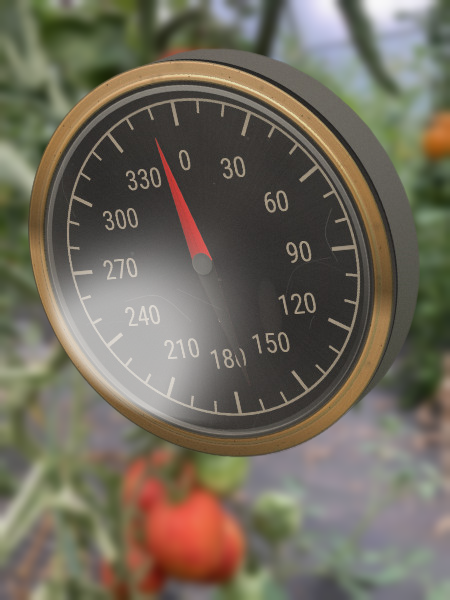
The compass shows 350 °
